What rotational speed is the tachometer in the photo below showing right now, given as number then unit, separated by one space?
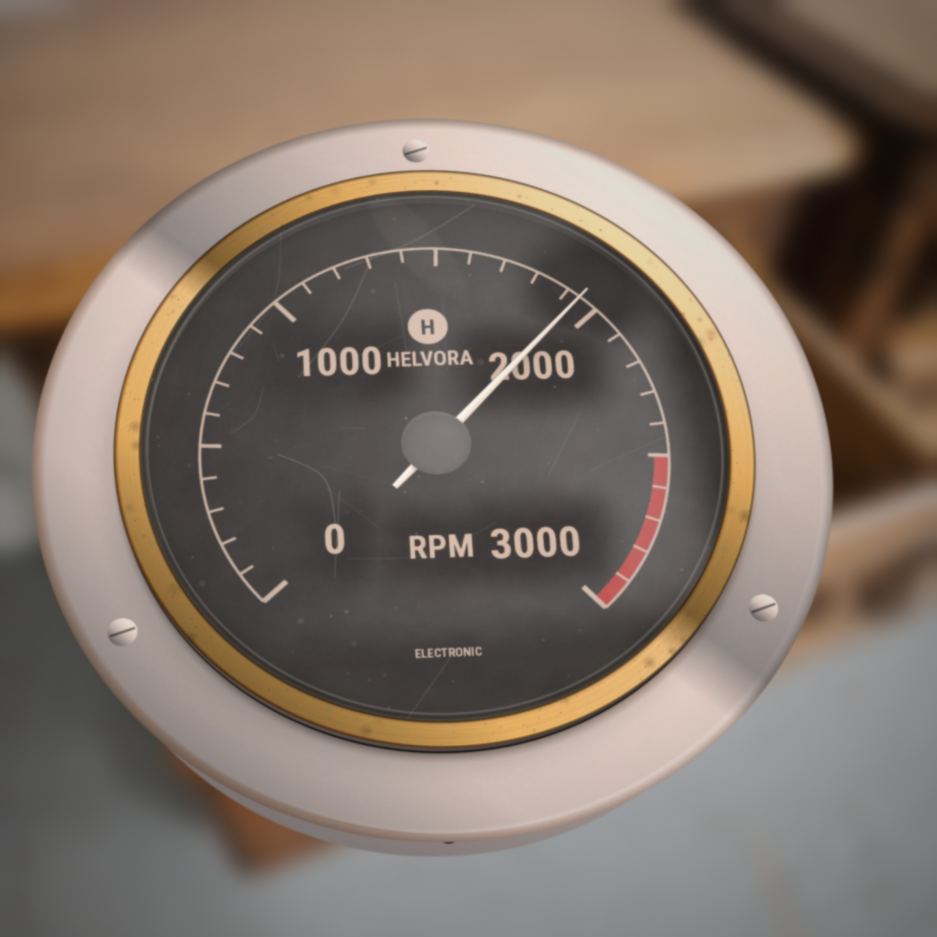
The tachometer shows 1950 rpm
